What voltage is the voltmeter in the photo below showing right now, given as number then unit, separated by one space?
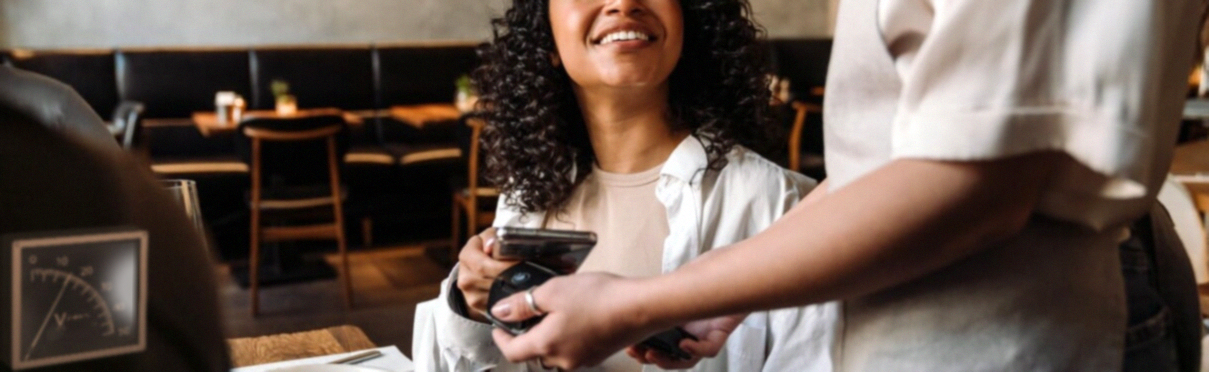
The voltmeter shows 15 V
